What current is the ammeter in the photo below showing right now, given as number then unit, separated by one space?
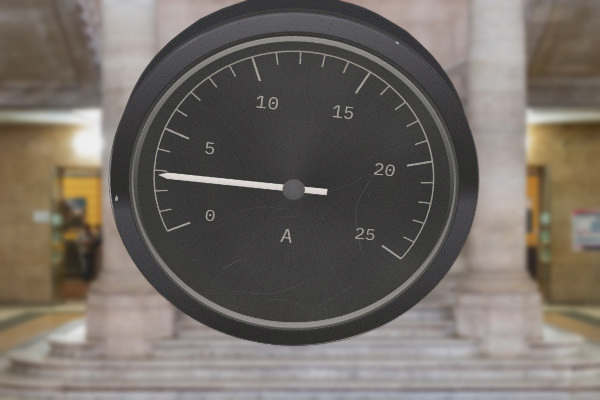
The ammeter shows 3 A
